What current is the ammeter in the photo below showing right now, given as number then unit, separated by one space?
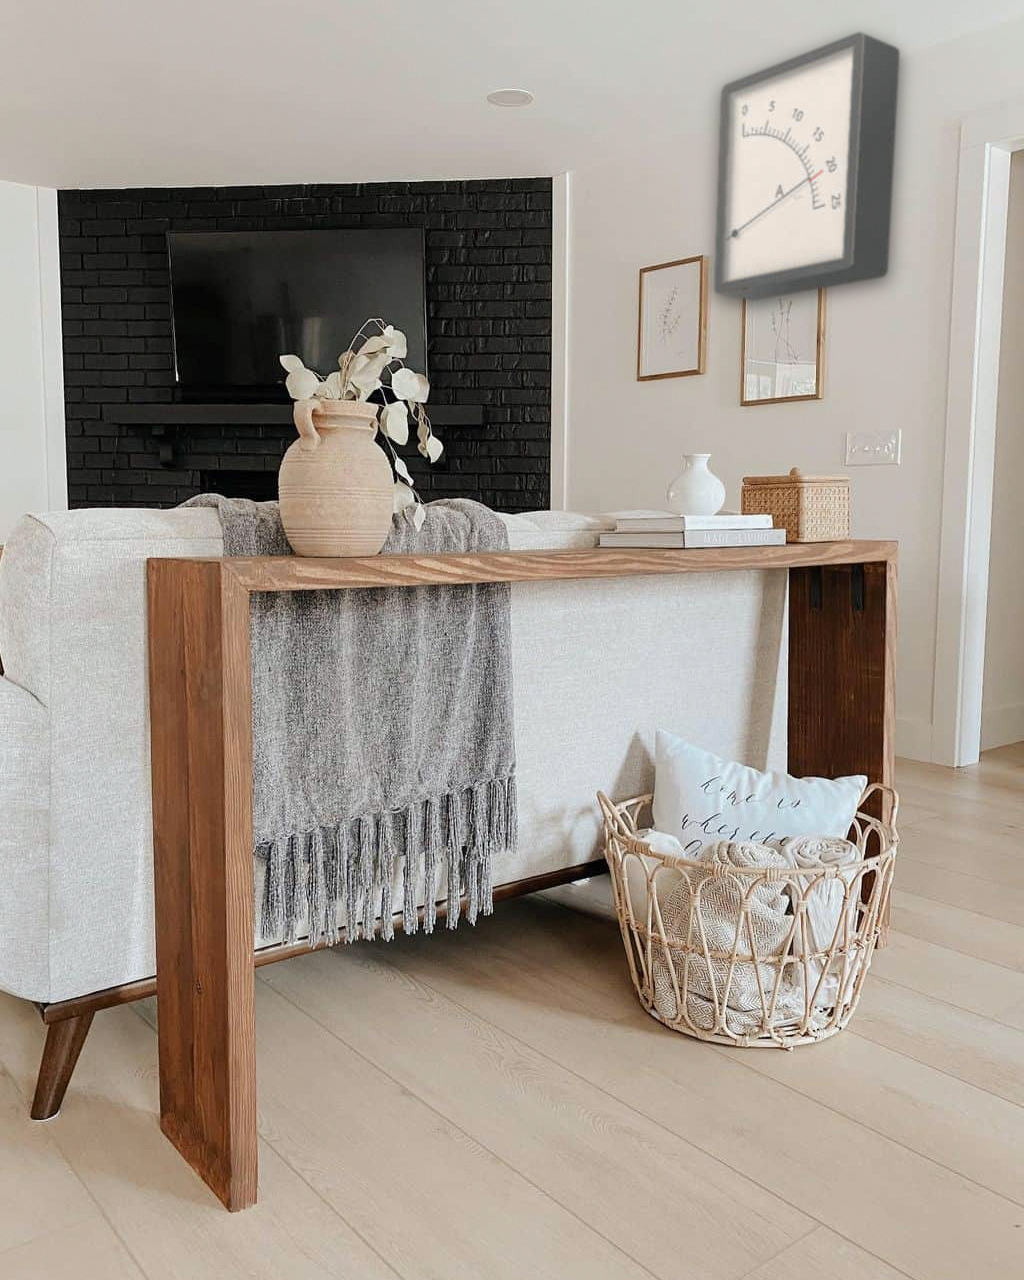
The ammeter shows 20 A
